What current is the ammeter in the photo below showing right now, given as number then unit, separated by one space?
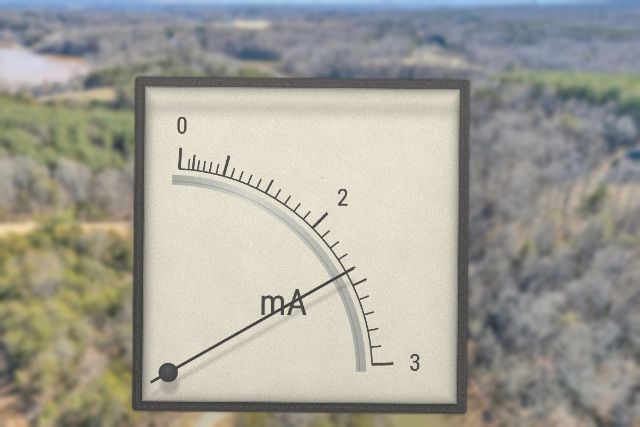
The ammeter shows 2.4 mA
